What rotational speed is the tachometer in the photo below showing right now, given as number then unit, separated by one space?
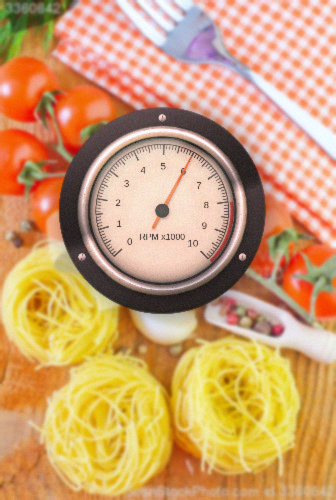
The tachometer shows 6000 rpm
